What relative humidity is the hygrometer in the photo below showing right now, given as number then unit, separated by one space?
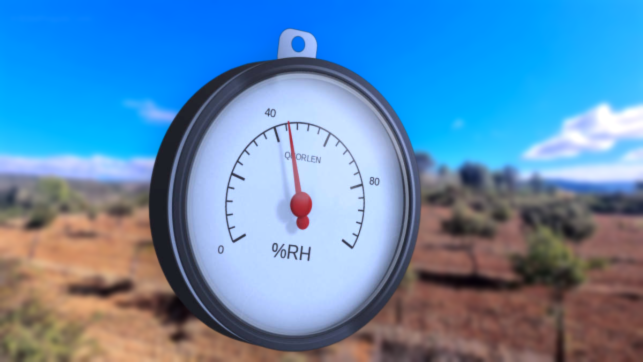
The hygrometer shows 44 %
